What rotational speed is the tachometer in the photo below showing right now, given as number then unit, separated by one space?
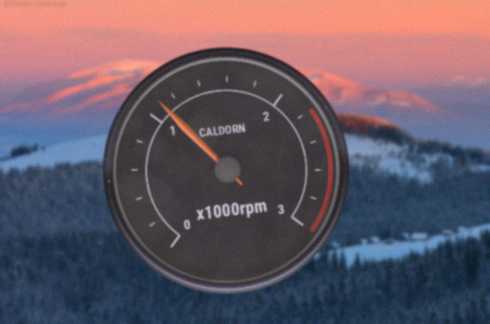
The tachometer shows 1100 rpm
